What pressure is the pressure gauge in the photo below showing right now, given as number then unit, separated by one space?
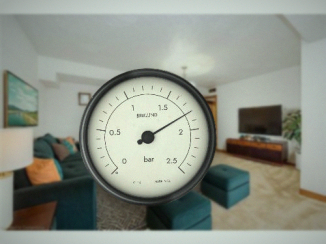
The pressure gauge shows 1.8 bar
